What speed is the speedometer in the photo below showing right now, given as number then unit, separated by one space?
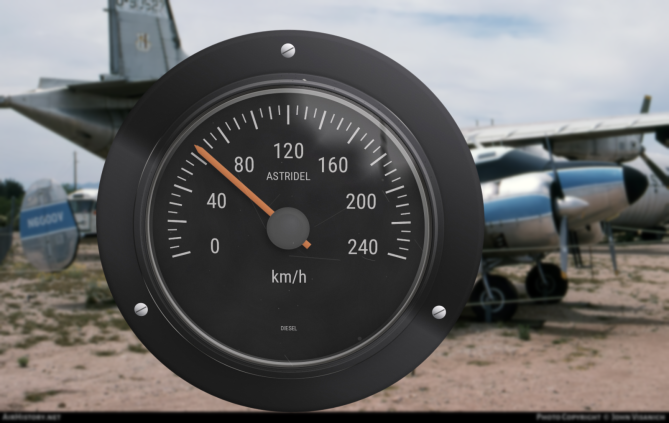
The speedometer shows 65 km/h
